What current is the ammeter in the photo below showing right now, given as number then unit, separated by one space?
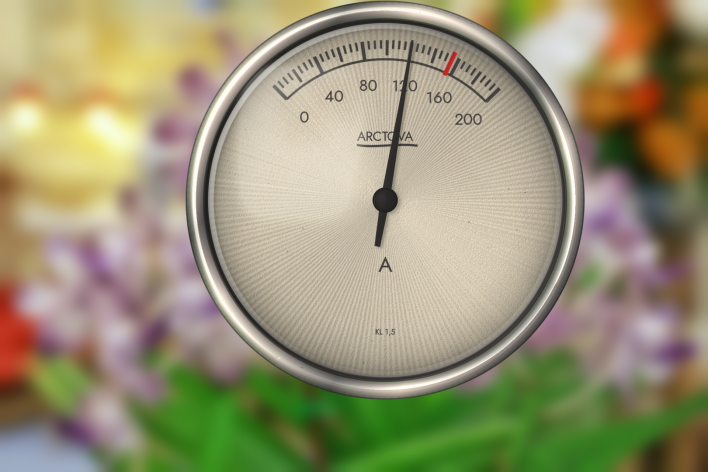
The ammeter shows 120 A
